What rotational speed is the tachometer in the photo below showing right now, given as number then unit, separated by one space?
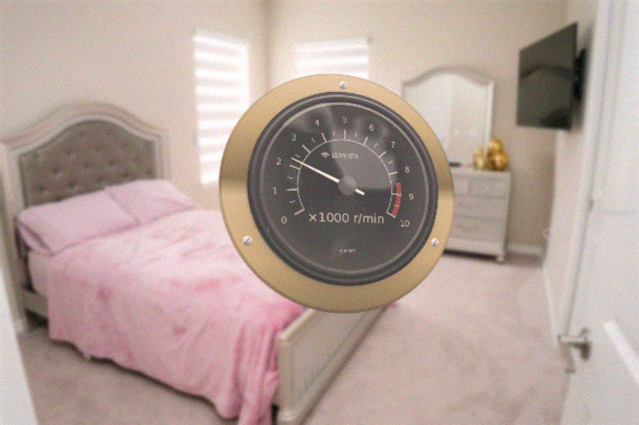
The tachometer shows 2250 rpm
